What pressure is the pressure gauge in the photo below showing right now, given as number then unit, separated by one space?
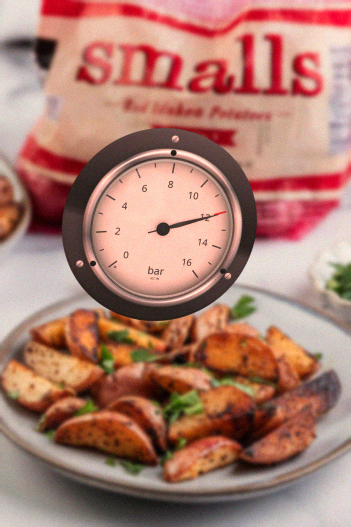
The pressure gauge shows 12 bar
